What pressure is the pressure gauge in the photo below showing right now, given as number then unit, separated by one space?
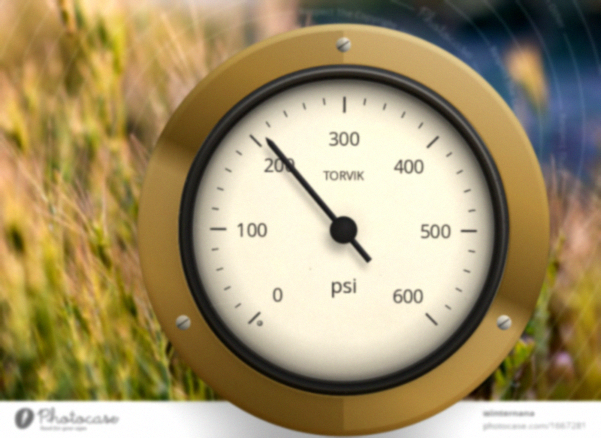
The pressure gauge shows 210 psi
